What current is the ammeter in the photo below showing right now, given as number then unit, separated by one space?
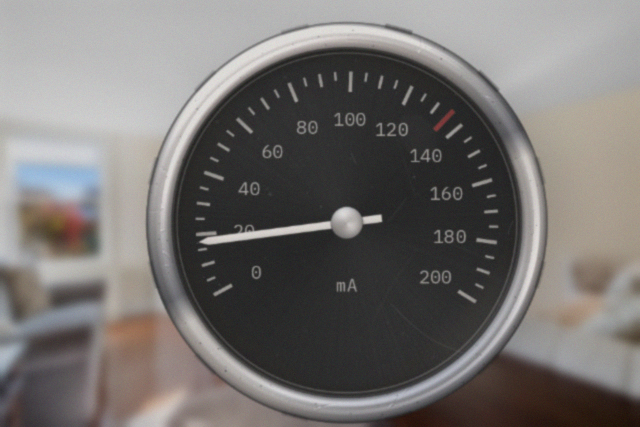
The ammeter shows 17.5 mA
